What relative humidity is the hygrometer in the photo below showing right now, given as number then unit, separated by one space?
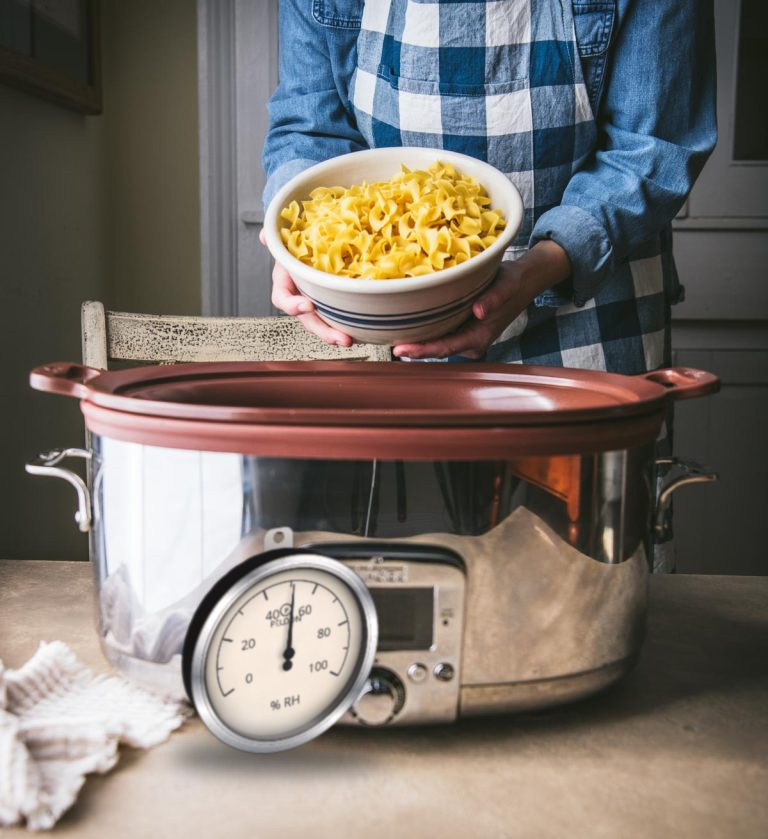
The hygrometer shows 50 %
